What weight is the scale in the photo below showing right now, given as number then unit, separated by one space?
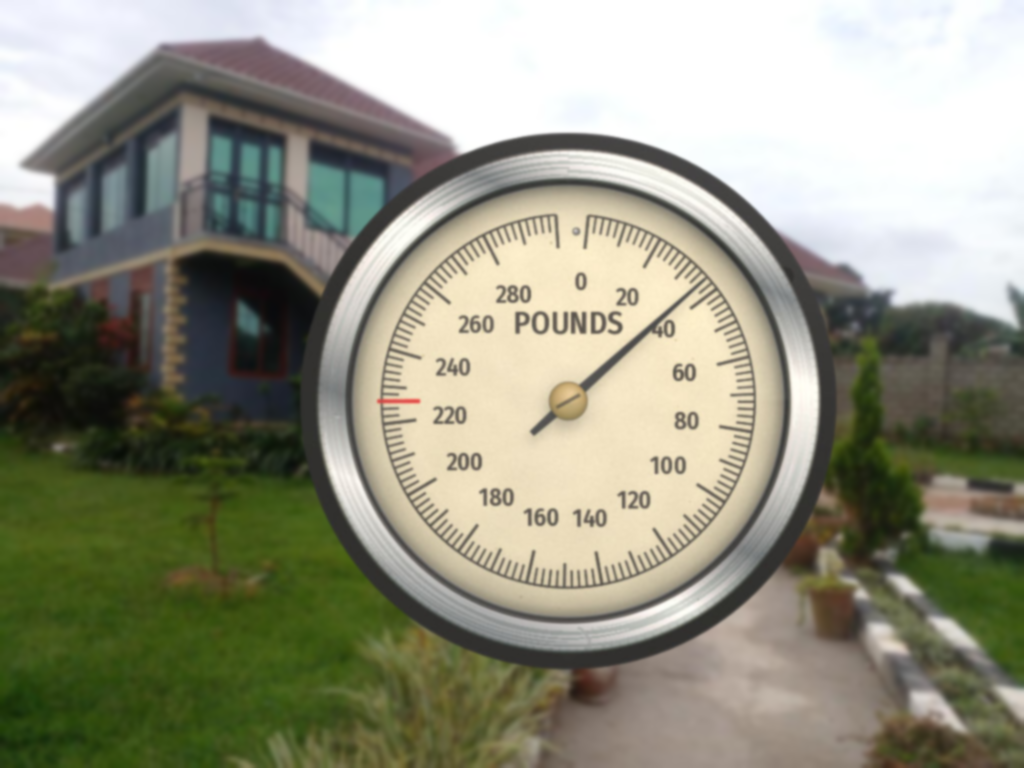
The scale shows 36 lb
